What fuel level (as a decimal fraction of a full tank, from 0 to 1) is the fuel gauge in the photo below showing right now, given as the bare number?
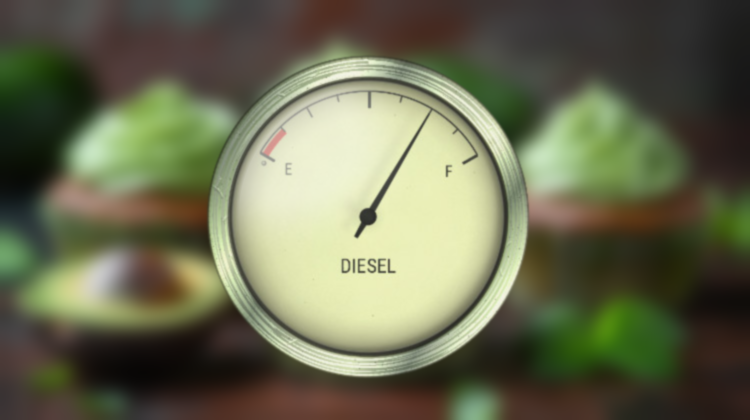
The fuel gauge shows 0.75
